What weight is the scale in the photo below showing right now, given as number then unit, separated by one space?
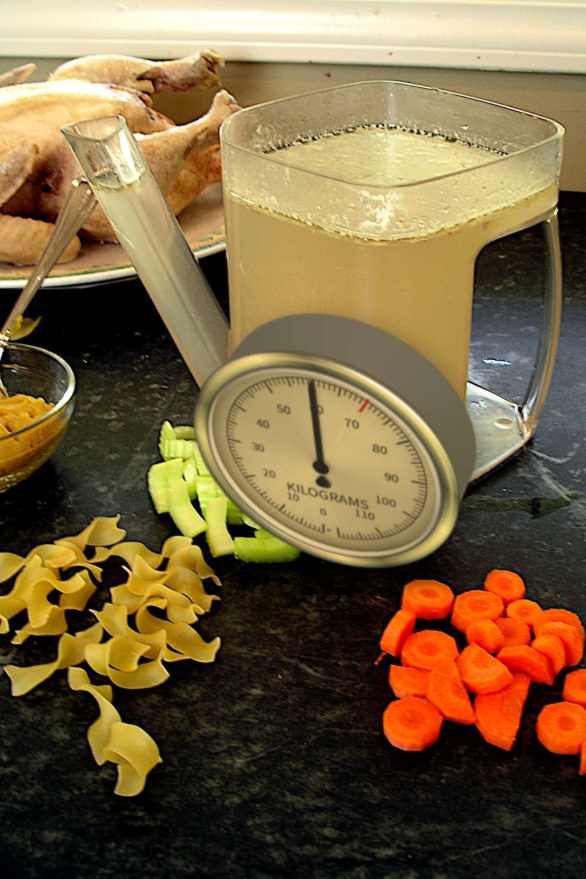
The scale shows 60 kg
